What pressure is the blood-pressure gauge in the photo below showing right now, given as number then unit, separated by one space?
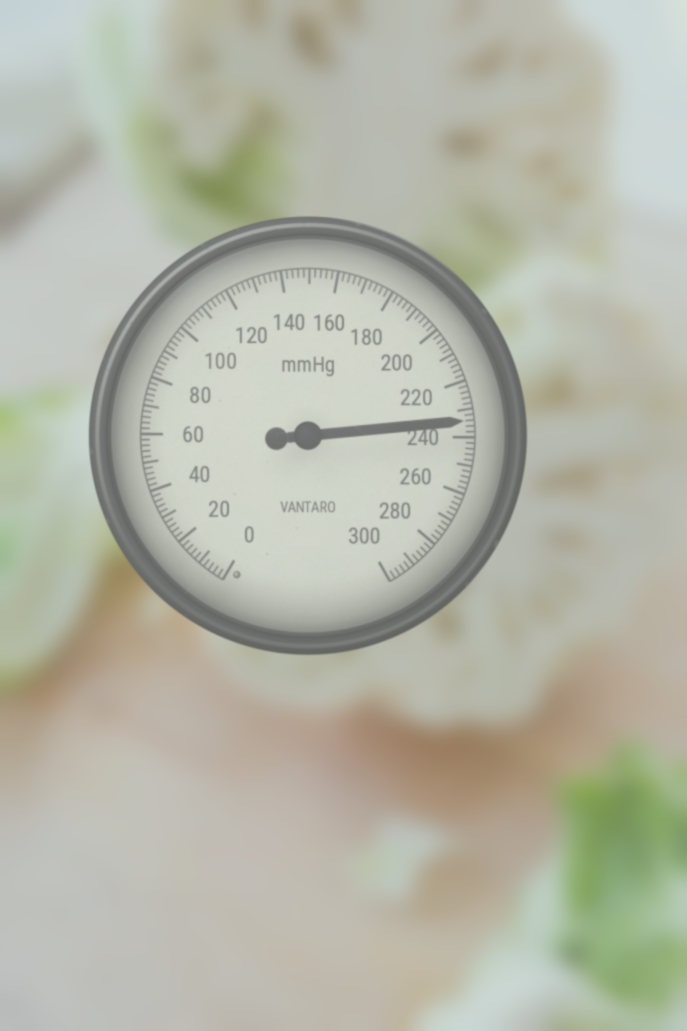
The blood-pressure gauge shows 234 mmHg
